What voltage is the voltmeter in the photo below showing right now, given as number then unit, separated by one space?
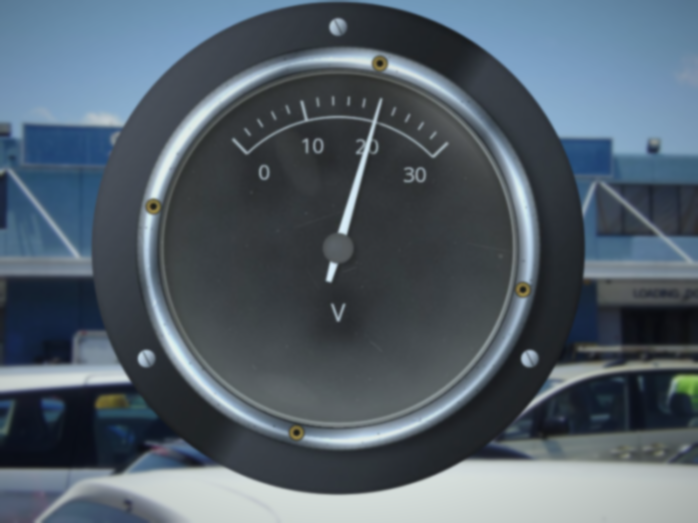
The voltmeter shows 20 V
